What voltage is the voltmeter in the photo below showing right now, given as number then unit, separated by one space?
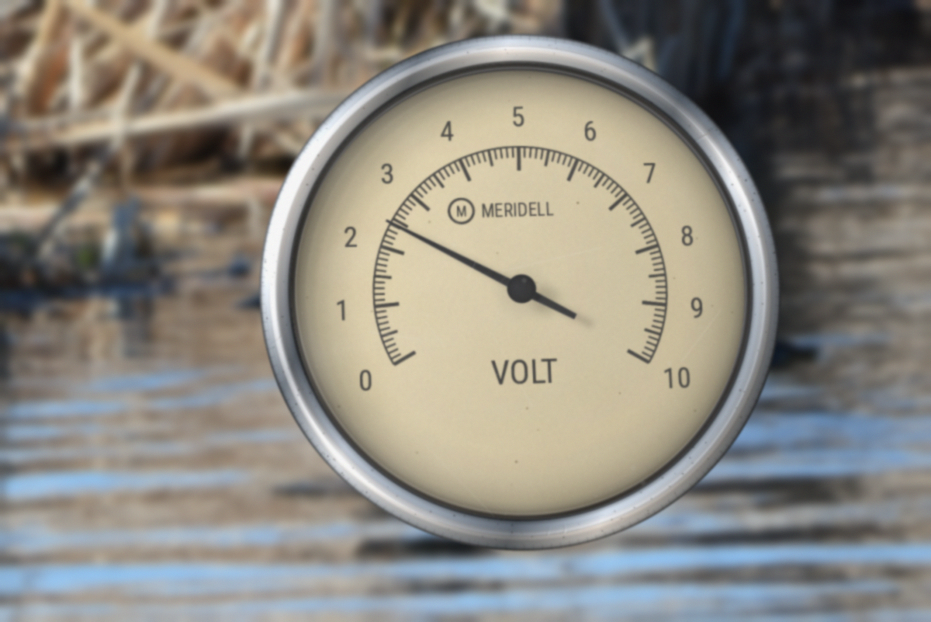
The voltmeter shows 2.4 V
